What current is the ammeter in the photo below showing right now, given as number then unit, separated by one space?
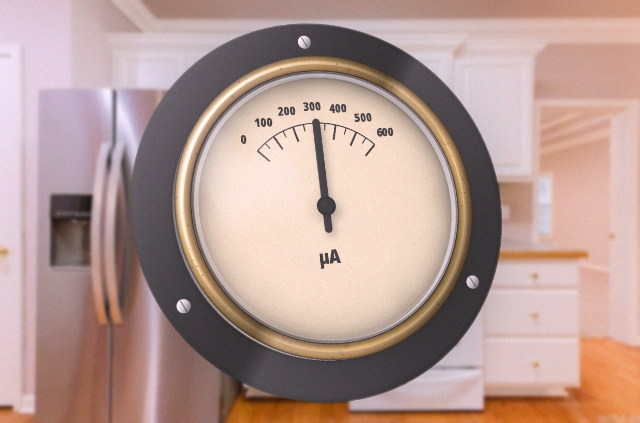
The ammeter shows 300 µA
